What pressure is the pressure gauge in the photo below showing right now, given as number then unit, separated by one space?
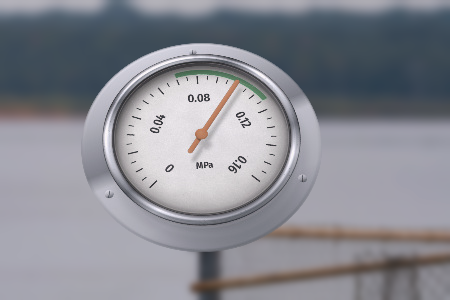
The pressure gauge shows 0.1 MPa
